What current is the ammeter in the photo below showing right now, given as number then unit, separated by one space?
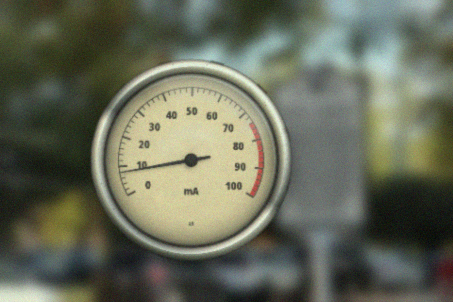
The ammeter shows 8 mA
